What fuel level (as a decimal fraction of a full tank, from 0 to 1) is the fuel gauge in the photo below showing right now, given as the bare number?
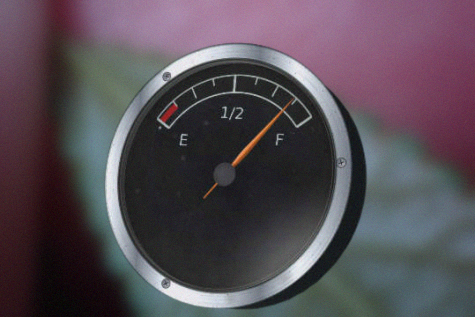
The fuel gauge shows 0.875
